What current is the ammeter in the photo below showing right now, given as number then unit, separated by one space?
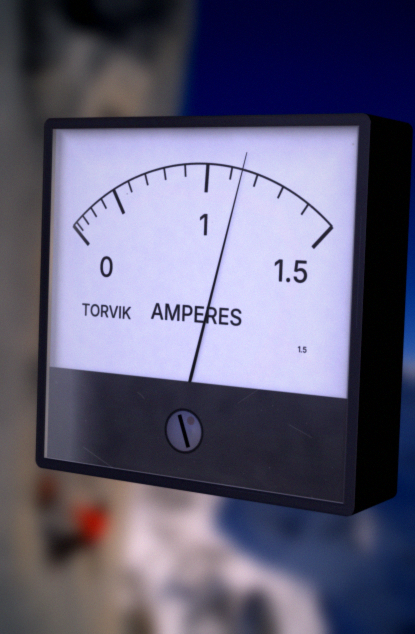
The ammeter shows 1.15 A
